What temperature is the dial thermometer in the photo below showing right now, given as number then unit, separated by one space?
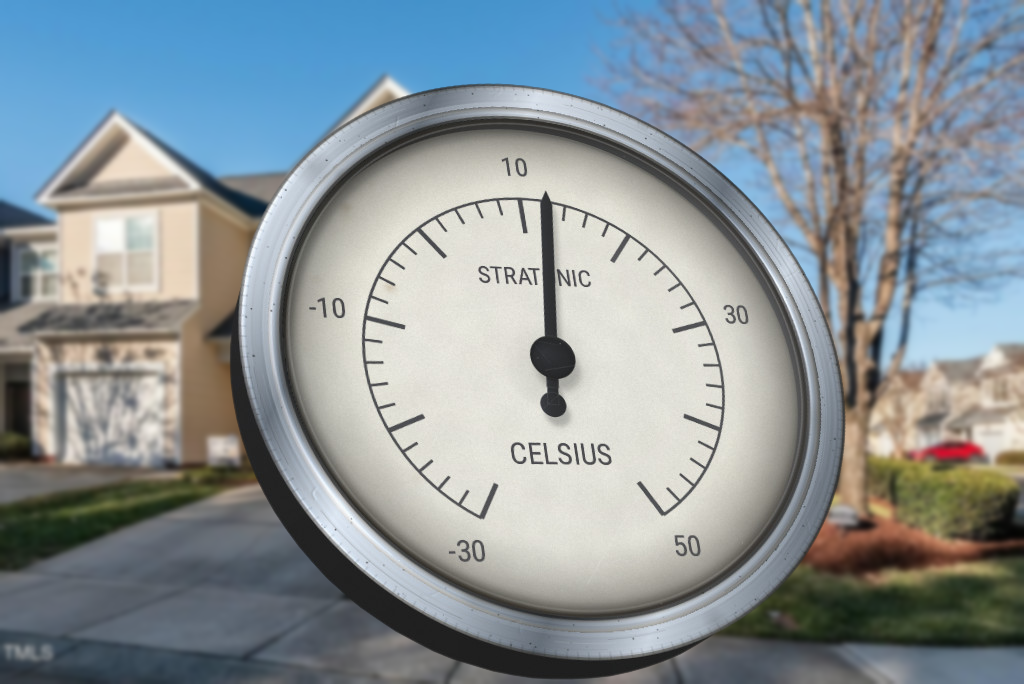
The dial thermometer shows 12 °C
